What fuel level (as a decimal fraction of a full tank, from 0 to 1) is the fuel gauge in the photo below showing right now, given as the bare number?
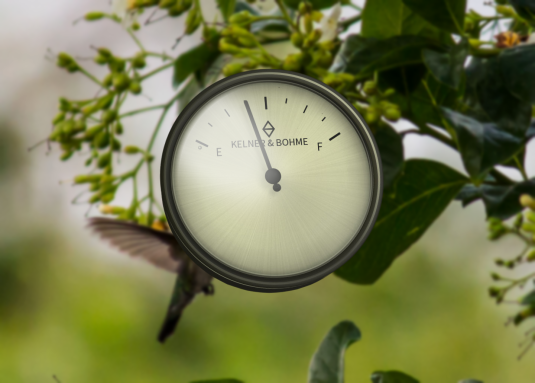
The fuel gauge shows 0.375
